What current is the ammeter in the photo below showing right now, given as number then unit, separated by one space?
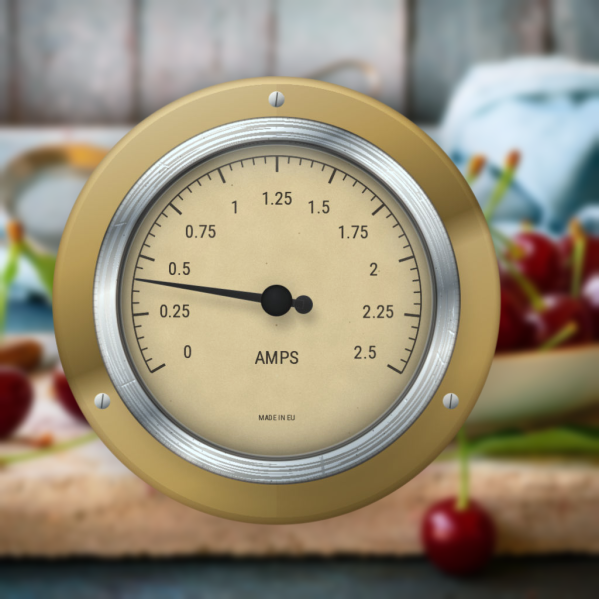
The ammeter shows 0.4 A
